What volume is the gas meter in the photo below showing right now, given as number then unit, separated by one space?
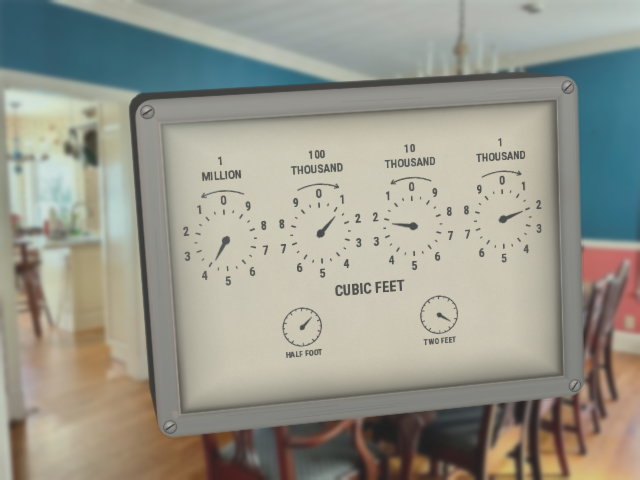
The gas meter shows 412200 ft³
